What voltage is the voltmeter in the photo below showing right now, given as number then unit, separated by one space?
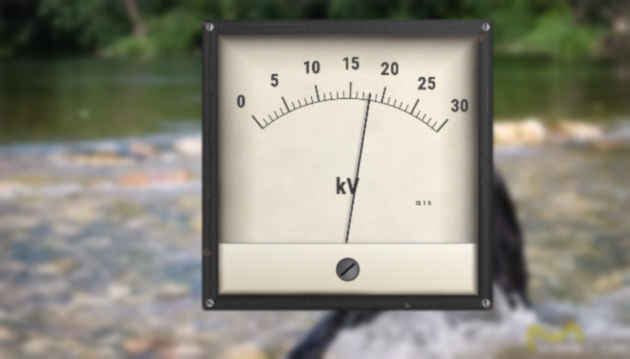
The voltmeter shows 18 kV
